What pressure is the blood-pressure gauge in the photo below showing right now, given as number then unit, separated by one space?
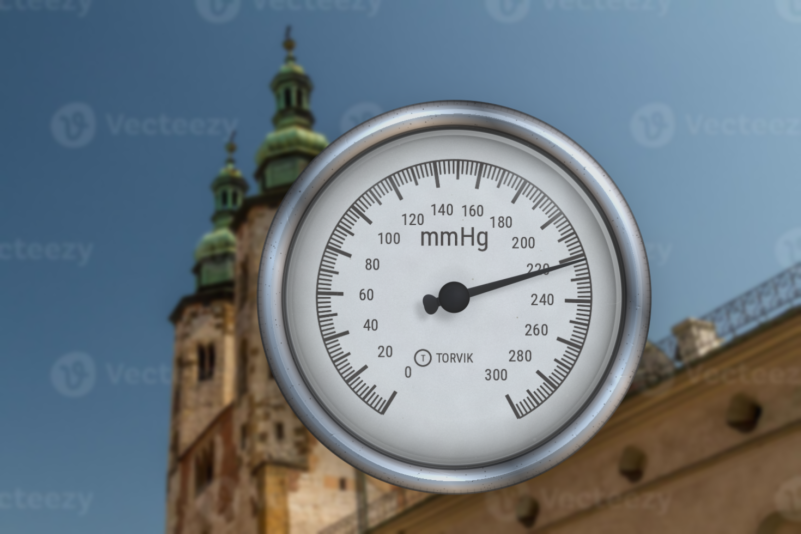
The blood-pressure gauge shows 222 mmHg
